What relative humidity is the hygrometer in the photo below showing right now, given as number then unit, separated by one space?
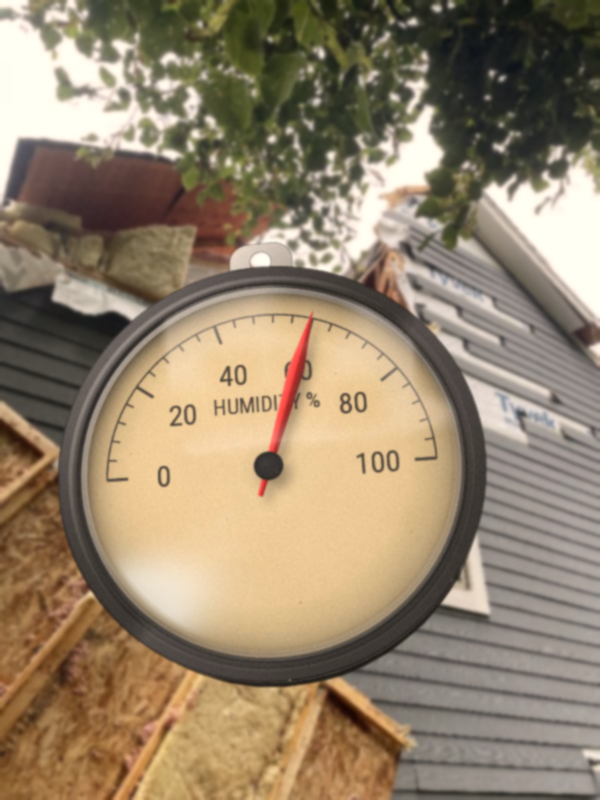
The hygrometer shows 60 %
